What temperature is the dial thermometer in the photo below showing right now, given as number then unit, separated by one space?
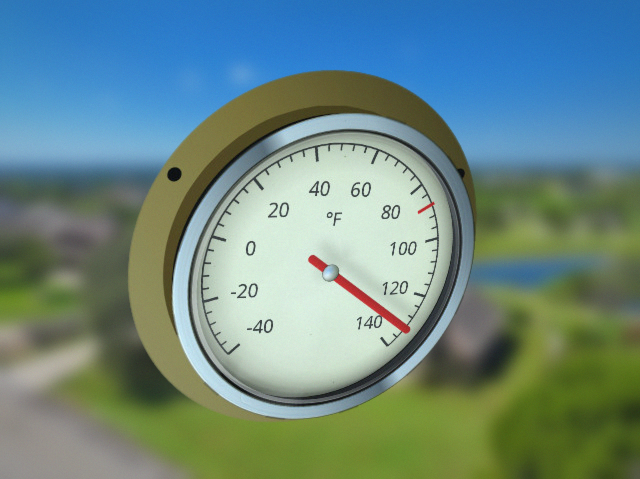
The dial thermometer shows 132 °F
